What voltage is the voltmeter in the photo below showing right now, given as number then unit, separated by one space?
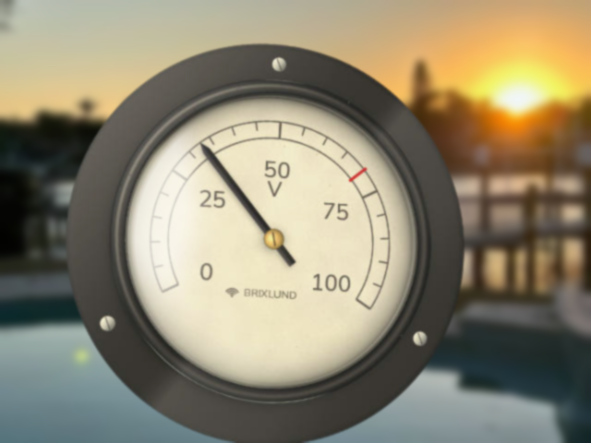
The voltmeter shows 32.5 V
